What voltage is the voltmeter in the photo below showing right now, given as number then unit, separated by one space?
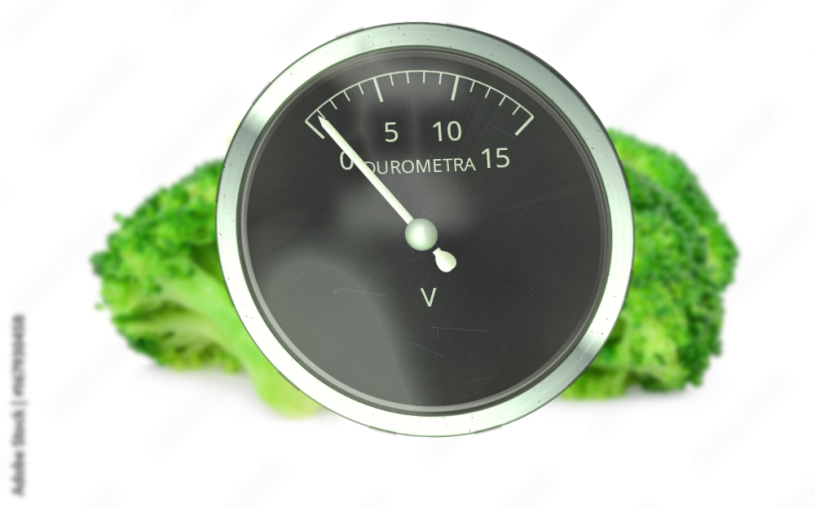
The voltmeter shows 1 V
